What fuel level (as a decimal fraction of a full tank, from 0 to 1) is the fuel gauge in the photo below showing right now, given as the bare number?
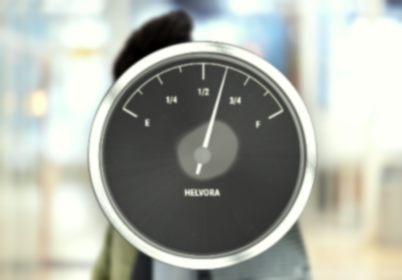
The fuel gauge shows 0.625
